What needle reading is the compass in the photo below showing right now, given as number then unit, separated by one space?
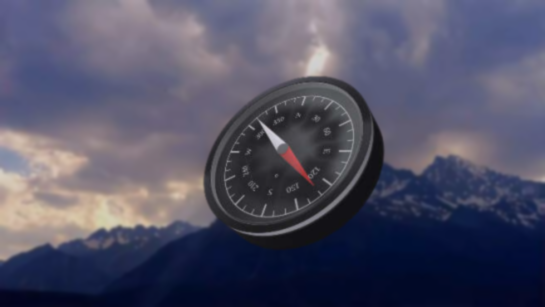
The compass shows 130 °
